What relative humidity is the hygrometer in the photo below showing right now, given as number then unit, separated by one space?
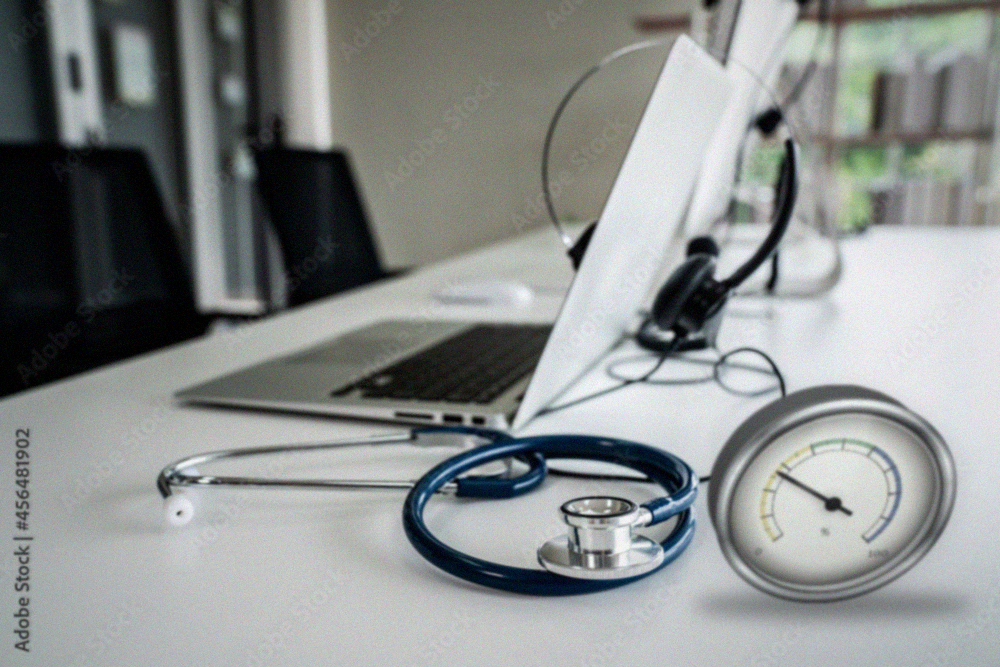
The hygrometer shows 27.5 %
